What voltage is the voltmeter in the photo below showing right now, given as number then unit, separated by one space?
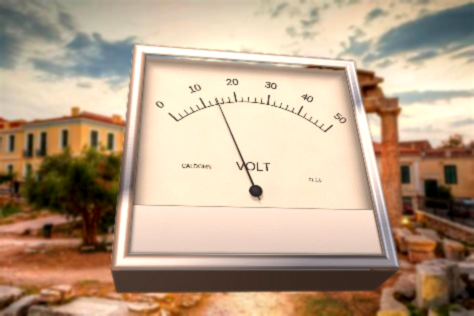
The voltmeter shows 14 V
